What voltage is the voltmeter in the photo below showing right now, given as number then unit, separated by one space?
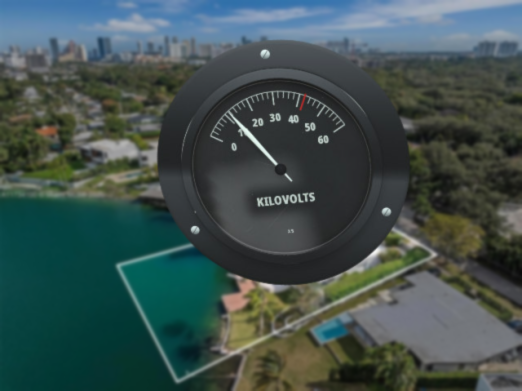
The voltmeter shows 12 kV
